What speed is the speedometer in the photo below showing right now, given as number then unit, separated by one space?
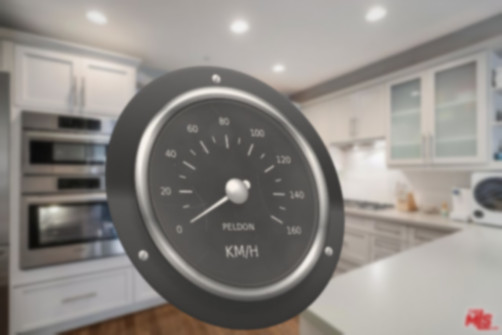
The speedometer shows 0 km/h
